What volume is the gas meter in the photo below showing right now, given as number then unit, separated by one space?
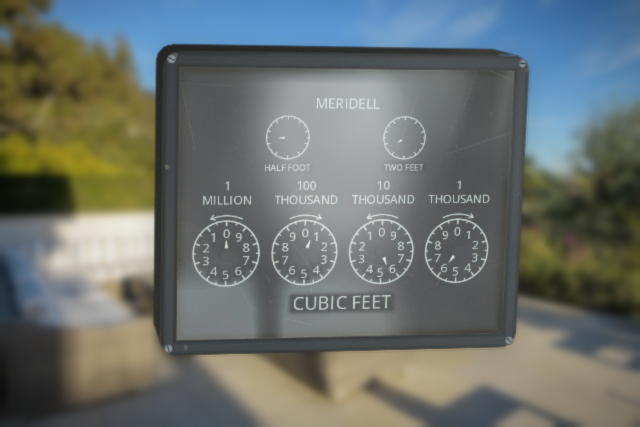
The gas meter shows 5600 ft³
